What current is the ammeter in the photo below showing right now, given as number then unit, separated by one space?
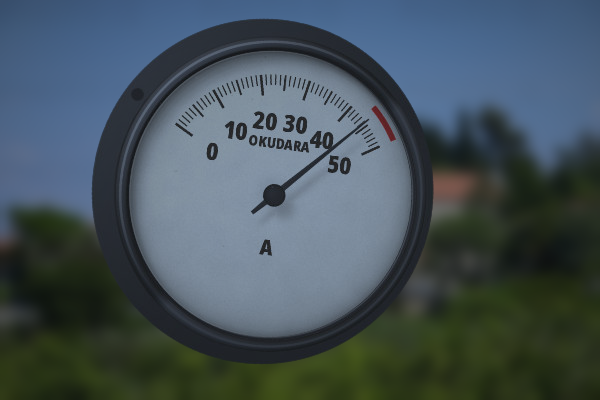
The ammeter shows 44 A
